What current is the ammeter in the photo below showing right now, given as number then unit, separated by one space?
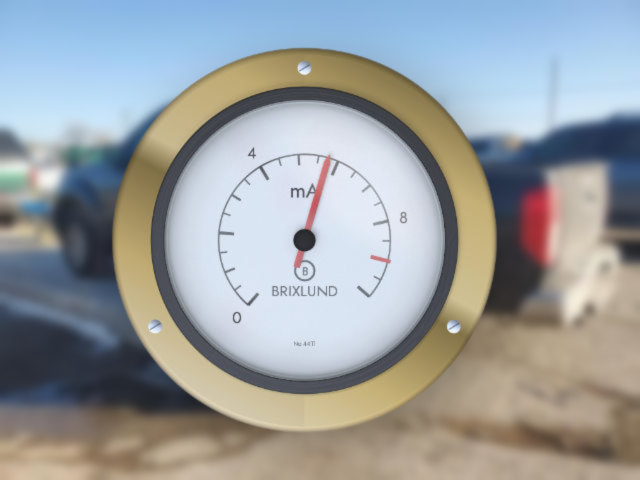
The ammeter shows 5.75 mA
